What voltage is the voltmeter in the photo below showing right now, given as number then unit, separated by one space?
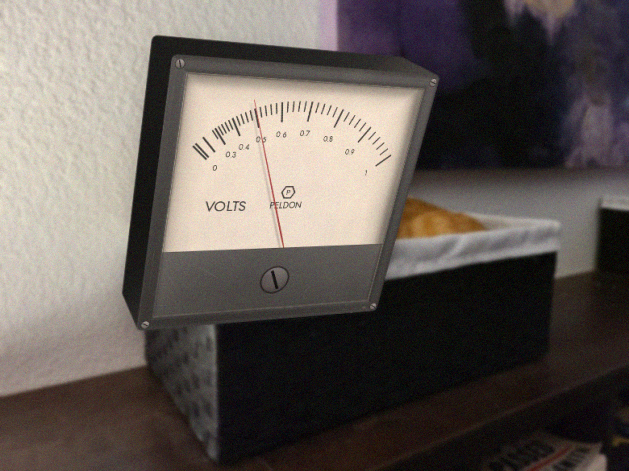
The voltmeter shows 0.5 V
